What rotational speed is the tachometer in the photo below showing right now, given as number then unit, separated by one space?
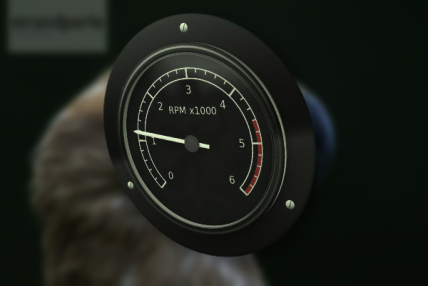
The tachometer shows 1200 rpm
